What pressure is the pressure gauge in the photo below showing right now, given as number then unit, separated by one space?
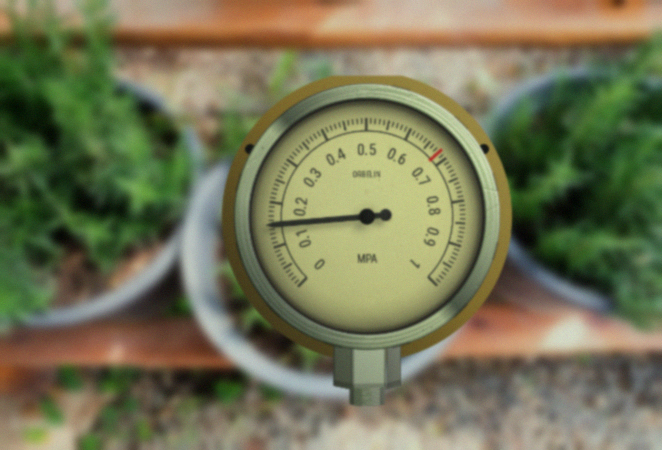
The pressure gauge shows 0.15 MPa
